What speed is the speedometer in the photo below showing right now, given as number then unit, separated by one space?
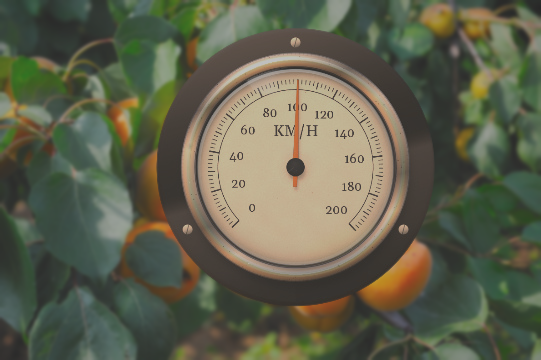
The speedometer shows 100 km/h
